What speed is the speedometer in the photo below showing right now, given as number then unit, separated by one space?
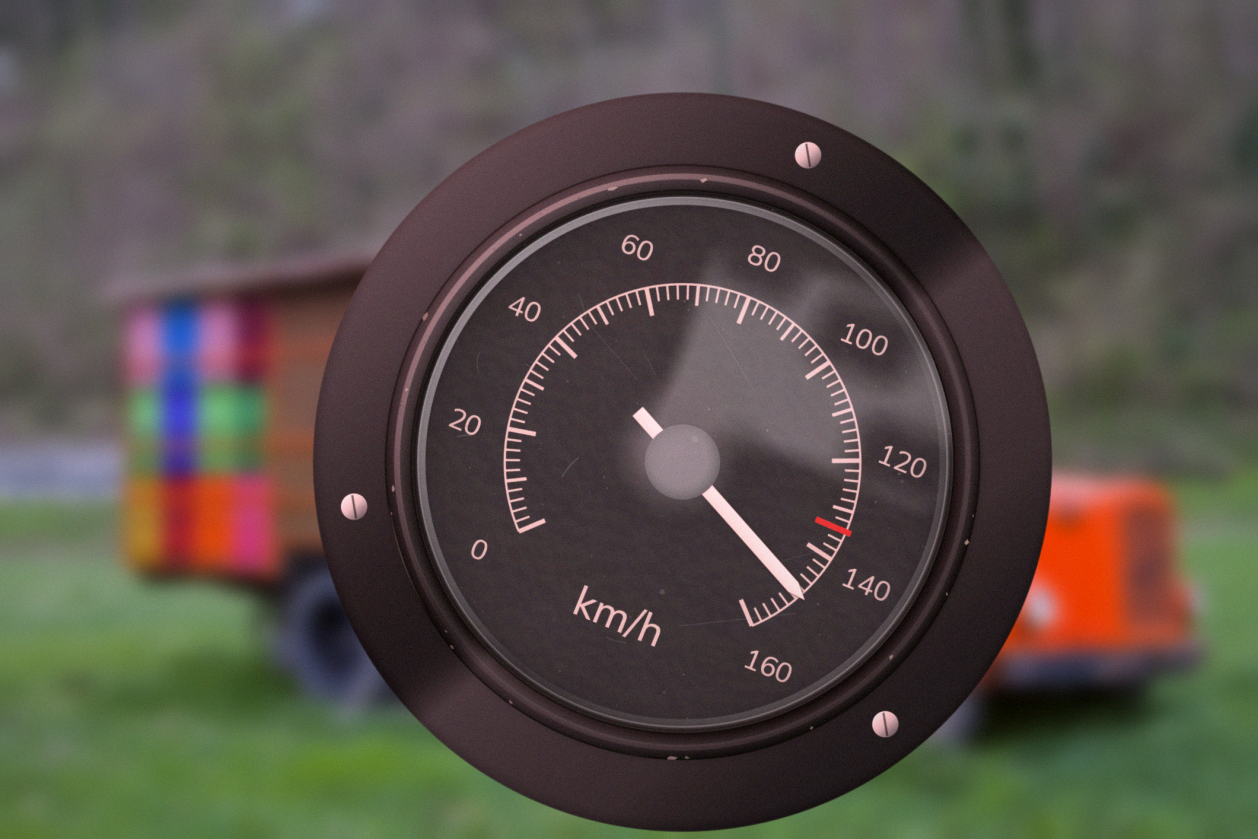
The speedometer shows 149 km/h
